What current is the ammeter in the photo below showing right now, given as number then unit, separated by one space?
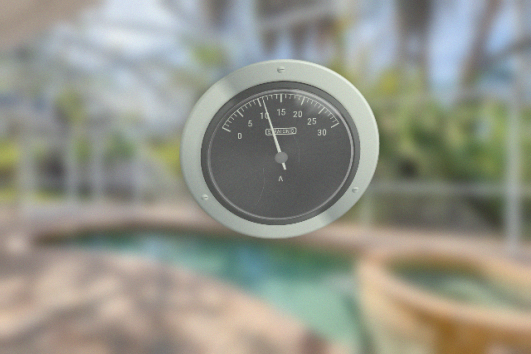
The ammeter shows 11 A
